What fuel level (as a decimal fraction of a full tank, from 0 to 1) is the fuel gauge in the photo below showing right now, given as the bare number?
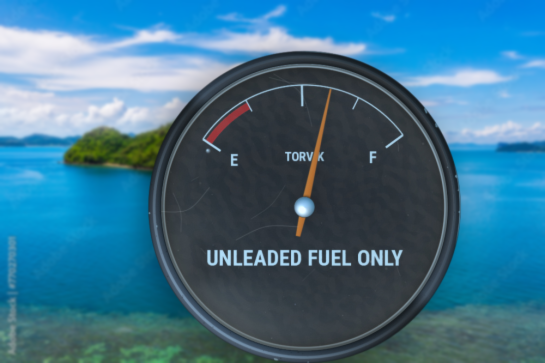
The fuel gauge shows 0.625
